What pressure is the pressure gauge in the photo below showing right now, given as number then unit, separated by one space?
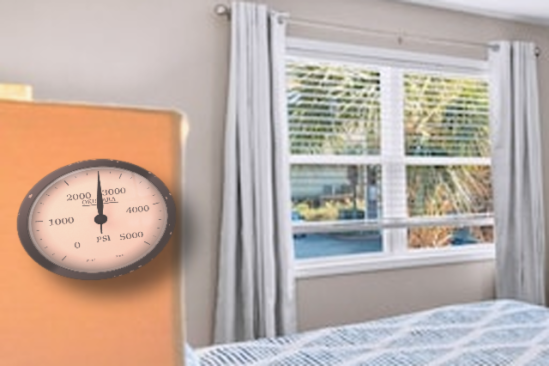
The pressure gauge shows 2600 psi
